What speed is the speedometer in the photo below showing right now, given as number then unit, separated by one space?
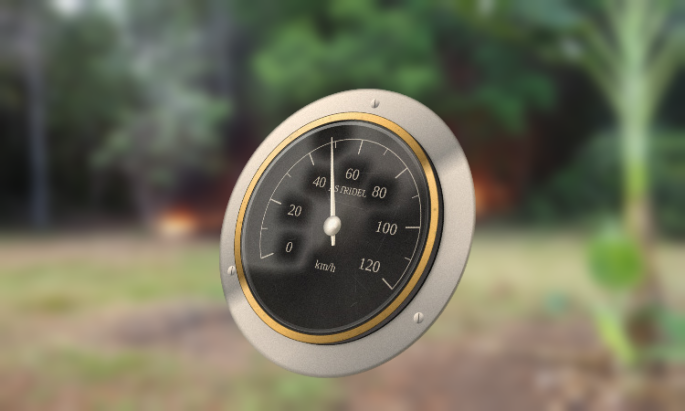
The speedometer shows 50 km/h
